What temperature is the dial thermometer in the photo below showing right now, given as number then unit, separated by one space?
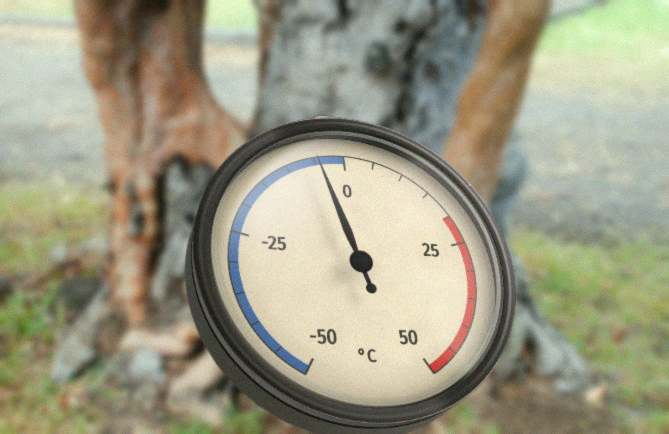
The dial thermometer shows -5 °C
